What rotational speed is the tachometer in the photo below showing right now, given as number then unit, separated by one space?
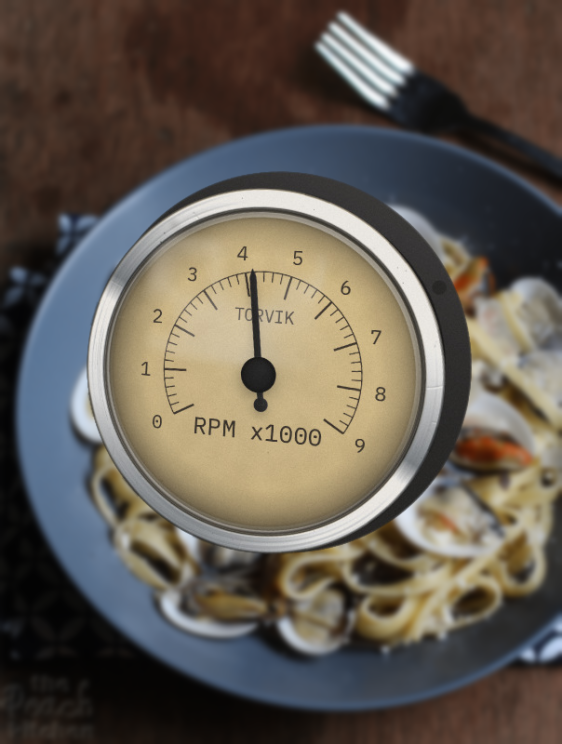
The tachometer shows 4200 rpm
